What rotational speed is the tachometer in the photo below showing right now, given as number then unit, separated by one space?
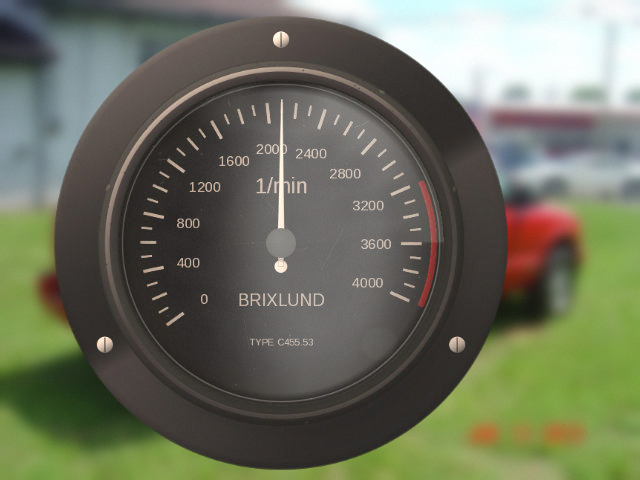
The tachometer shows 2100 rpm
